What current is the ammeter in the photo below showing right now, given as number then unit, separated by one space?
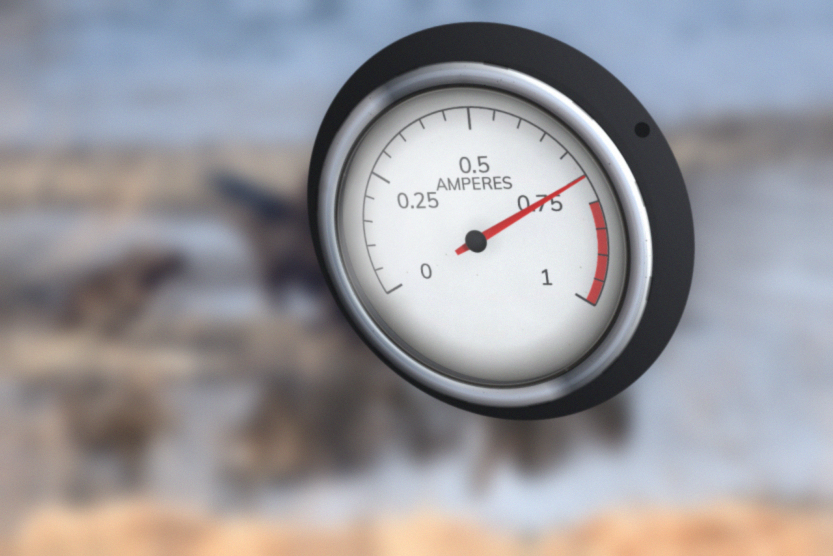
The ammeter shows 0.75 A
